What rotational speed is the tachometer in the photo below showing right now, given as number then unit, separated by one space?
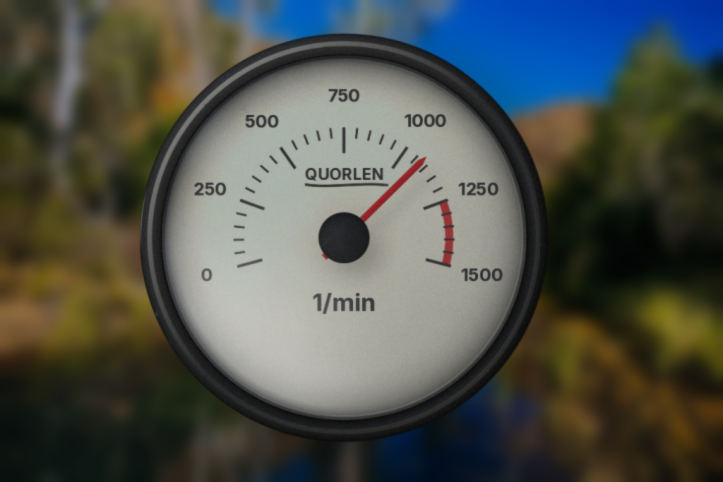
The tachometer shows 1075 rpm
